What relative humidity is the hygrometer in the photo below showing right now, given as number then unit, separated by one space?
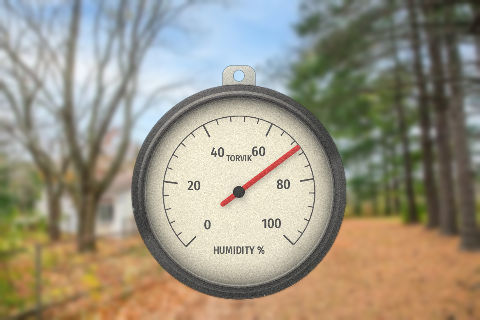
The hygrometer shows 70 %
